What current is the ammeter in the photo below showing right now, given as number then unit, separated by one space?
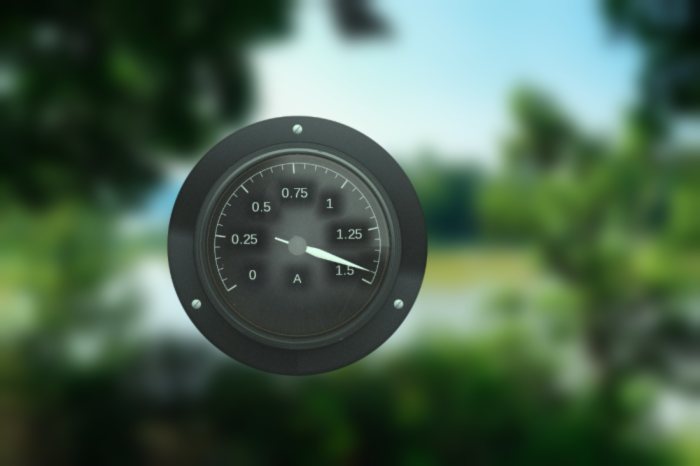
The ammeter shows 1.45 A
